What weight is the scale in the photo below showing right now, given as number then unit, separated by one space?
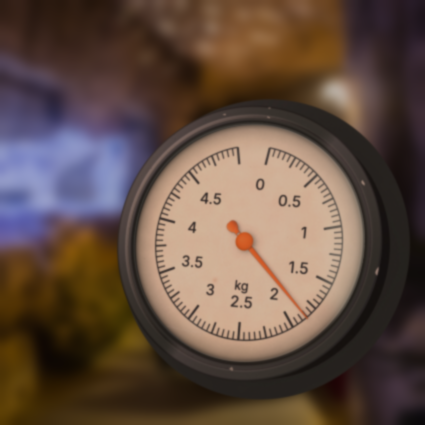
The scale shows 1.85 kg
